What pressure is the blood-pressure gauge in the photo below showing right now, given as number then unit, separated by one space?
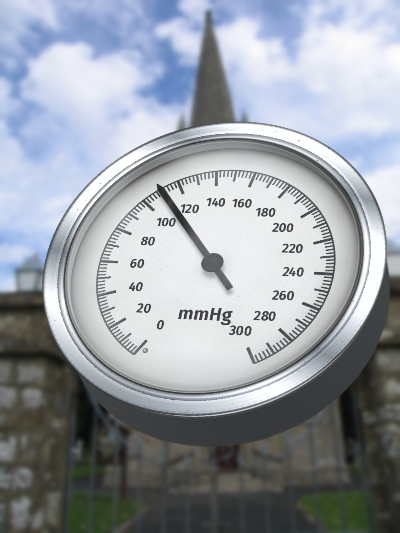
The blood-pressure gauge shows 110 mmHg
